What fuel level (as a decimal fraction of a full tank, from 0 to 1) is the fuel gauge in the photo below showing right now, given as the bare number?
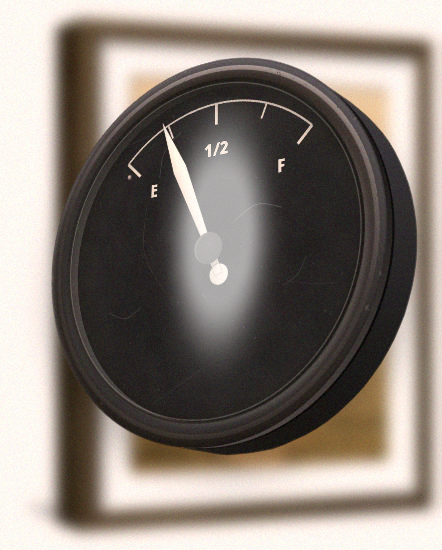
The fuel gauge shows 0.25
